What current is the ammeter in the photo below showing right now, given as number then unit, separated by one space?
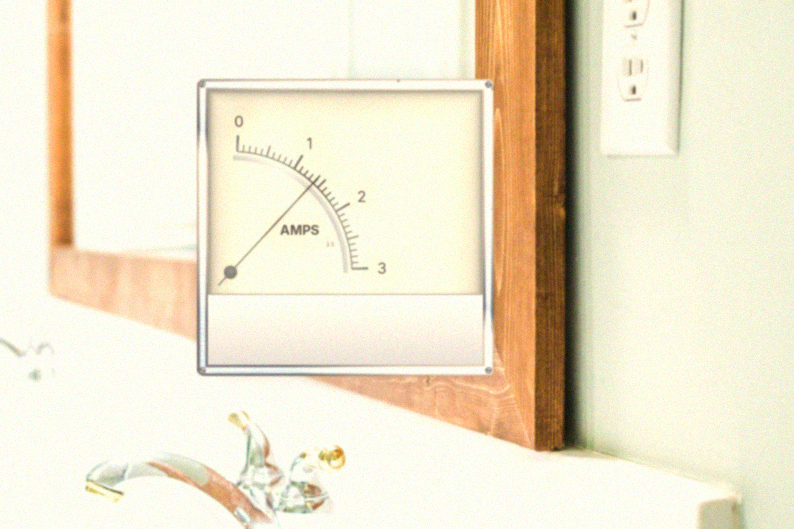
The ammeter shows 1.4 A
